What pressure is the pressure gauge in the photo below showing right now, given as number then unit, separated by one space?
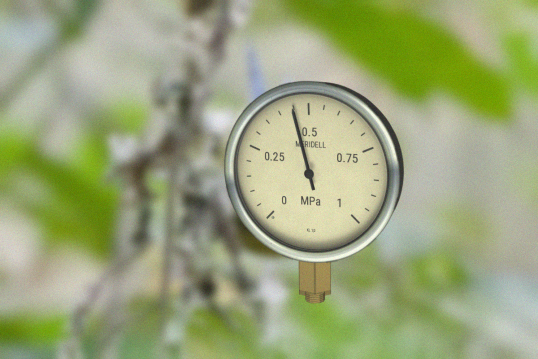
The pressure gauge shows 0.45 MPa
